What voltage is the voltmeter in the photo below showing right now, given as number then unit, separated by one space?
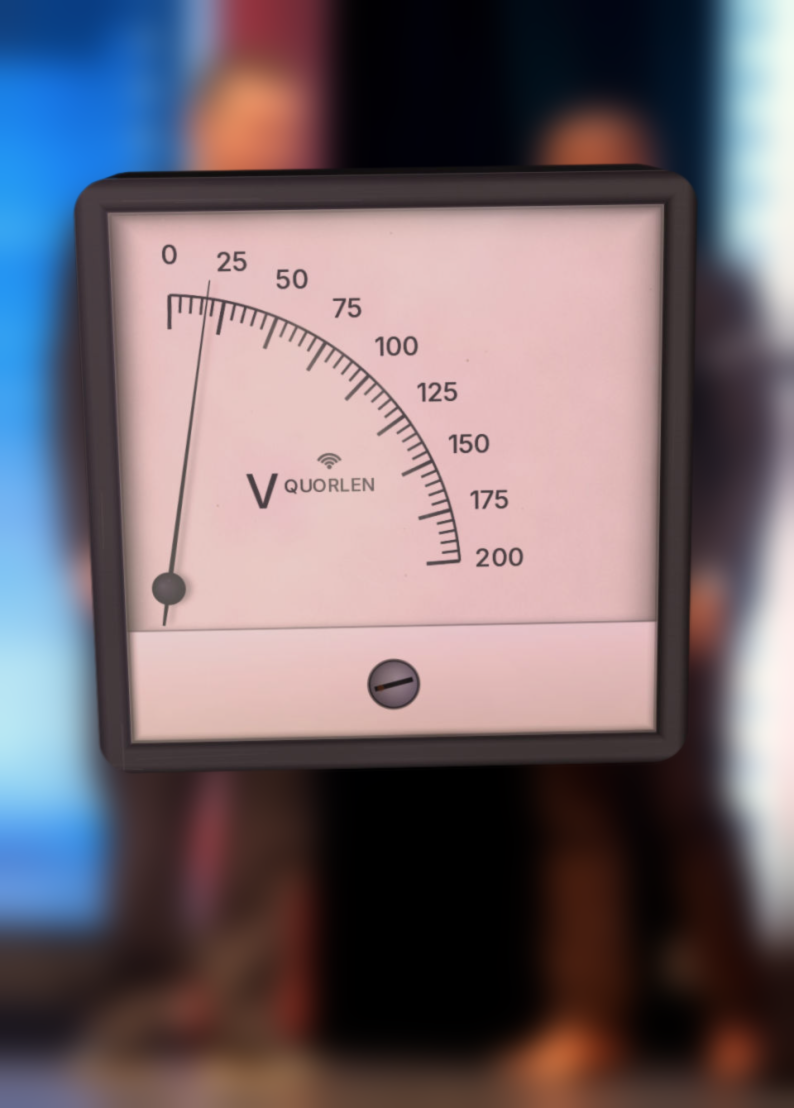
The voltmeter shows 17.5 V
